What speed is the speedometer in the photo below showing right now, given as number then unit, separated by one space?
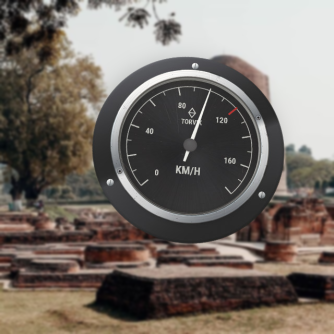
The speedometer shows 100 km/h
